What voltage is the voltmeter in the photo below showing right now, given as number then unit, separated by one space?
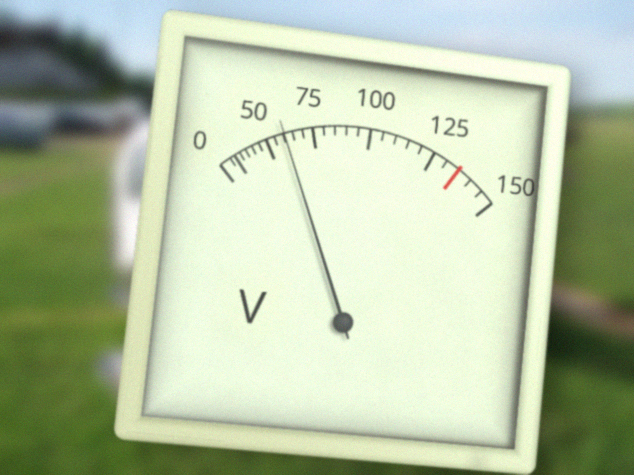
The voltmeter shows 60 V
